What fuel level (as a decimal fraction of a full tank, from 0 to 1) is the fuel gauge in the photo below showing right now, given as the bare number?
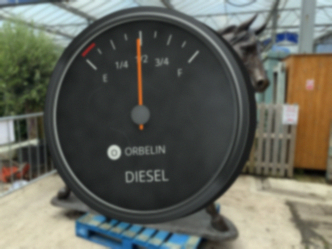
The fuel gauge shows 0.5
